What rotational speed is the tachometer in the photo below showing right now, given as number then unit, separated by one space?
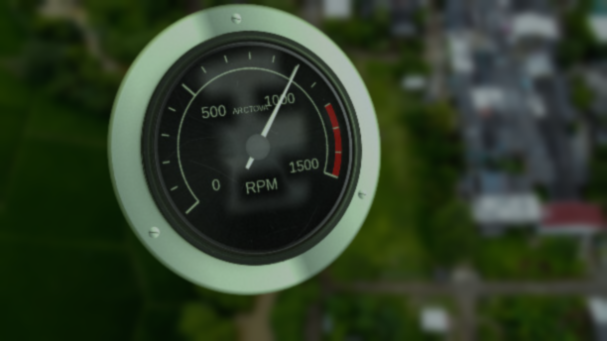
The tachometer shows 1000 rpm
